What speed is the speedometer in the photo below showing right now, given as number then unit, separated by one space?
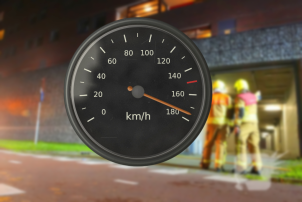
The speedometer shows 175 km/h
